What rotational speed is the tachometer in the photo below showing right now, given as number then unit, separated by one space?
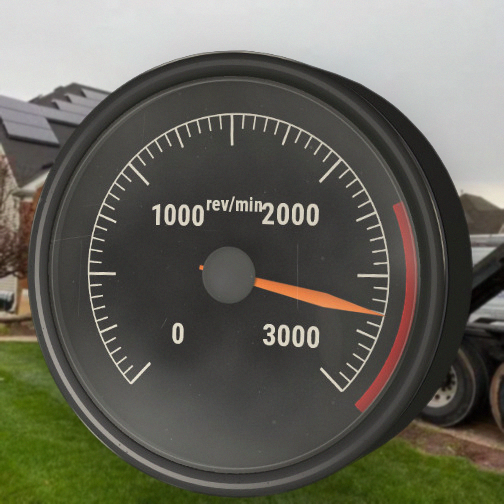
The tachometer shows 2650 rpm
